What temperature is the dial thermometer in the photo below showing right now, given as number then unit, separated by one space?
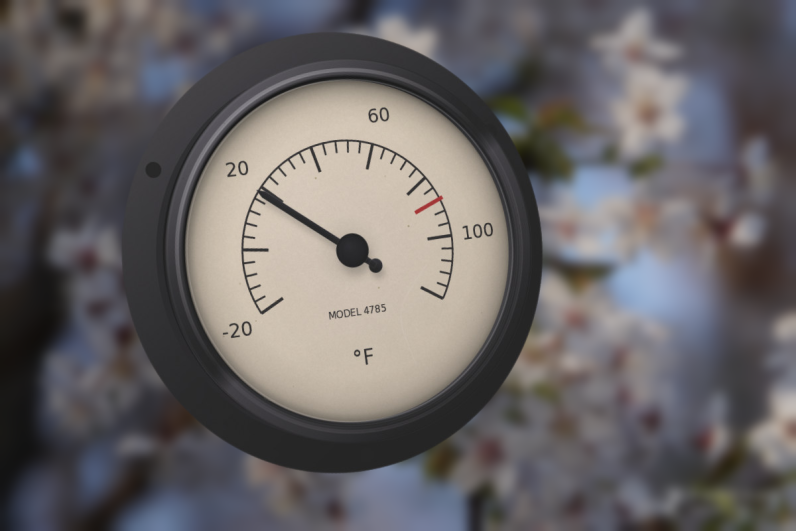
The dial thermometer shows 18 °F
